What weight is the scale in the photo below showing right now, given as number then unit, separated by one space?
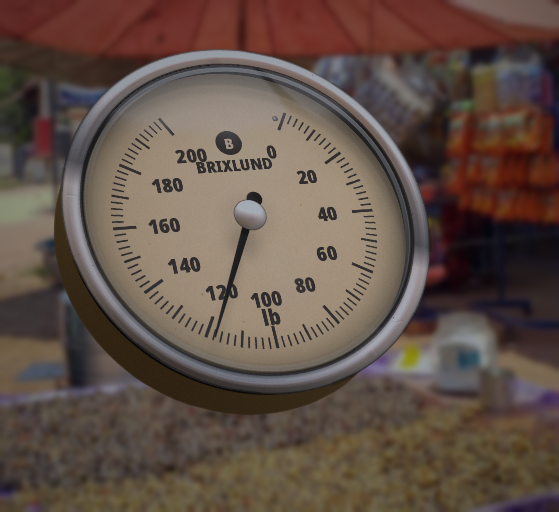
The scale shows 118 lb
